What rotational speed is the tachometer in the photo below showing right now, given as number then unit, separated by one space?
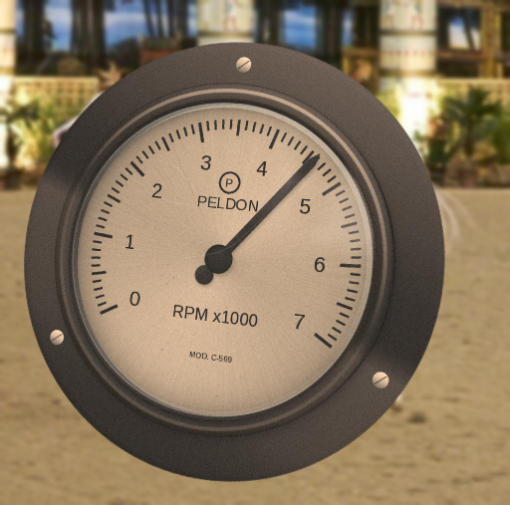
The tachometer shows 4600 rpm
